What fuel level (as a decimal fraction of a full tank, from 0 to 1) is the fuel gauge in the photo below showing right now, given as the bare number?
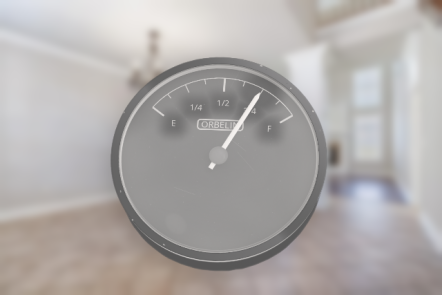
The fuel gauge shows 0.75
